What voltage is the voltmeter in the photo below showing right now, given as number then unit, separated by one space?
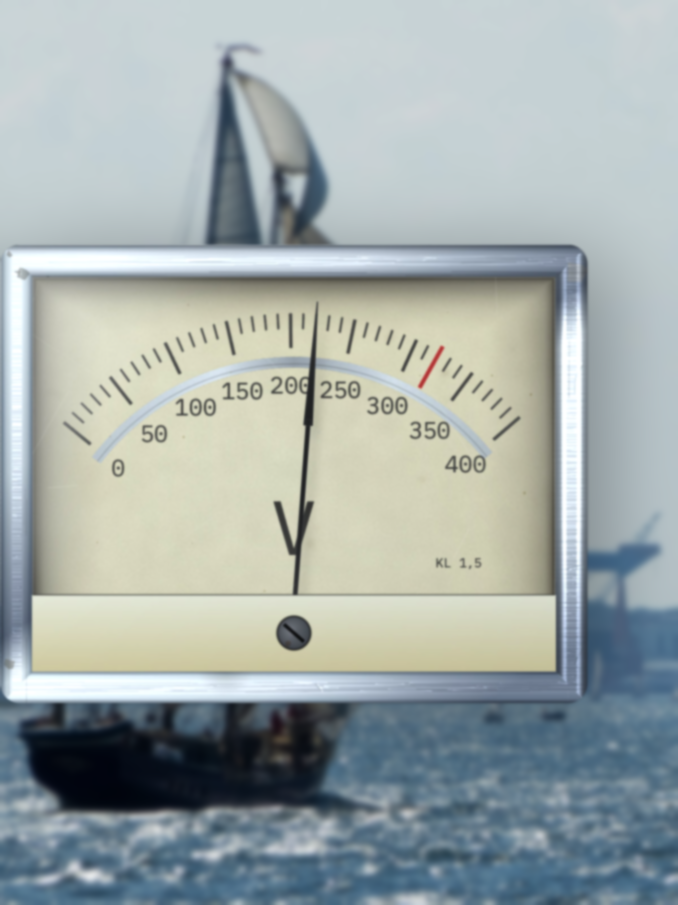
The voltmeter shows 220 V
